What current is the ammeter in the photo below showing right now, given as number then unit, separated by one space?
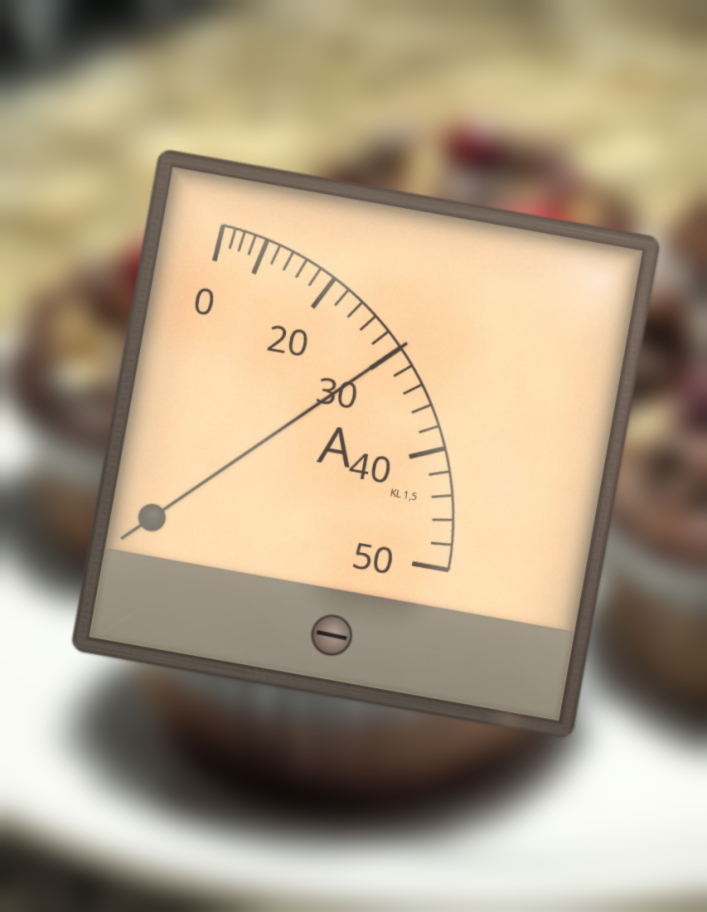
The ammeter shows 30 A
